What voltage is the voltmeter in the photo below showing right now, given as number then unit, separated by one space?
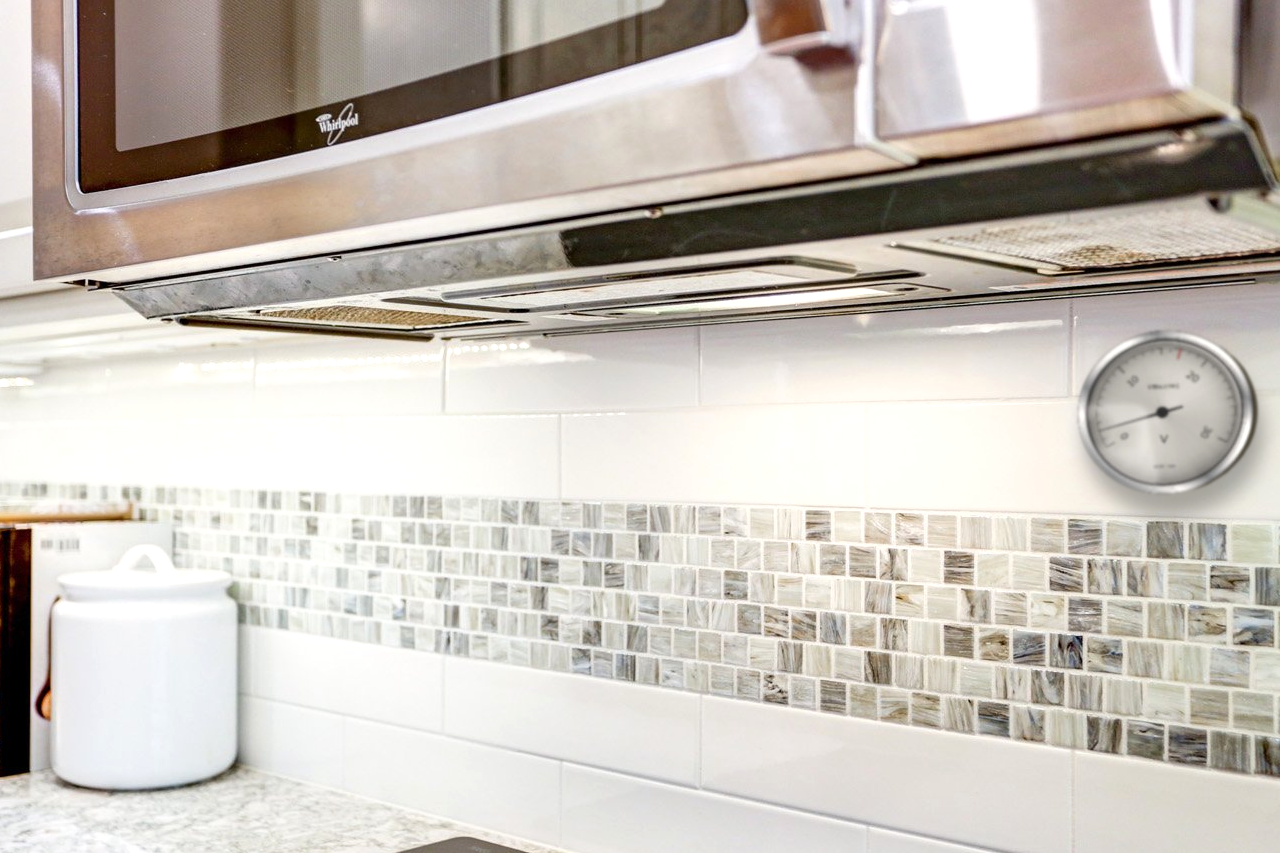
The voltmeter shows 2 V
